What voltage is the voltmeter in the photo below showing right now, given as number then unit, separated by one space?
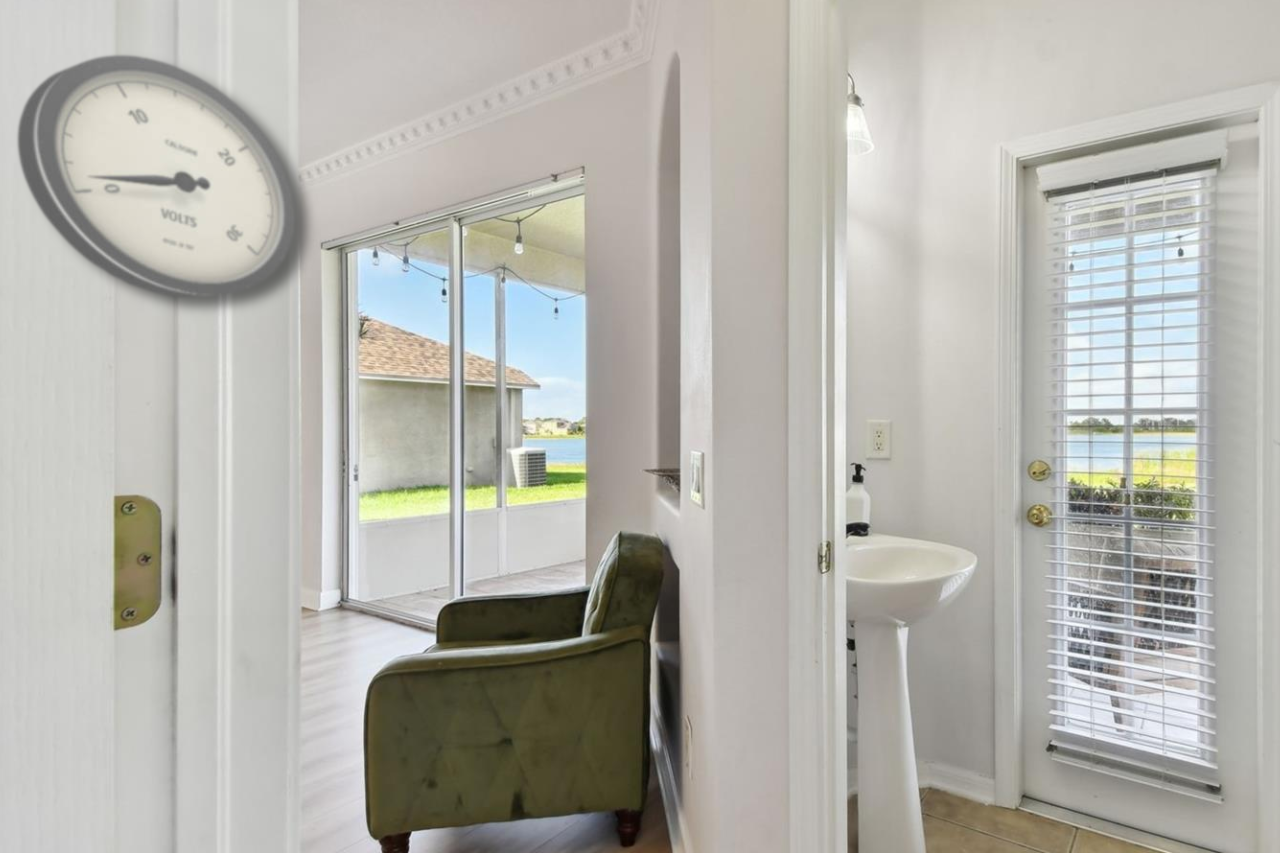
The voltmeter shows 1 V
